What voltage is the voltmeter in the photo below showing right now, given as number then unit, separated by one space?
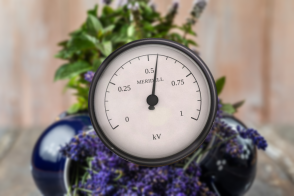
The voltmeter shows 0.55 kV
